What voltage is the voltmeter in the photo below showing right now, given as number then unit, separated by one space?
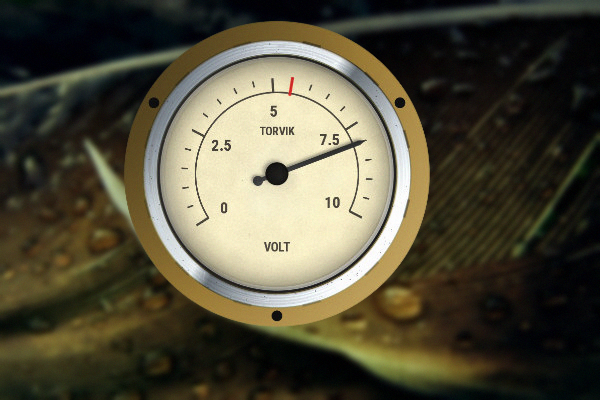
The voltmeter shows 8 V
